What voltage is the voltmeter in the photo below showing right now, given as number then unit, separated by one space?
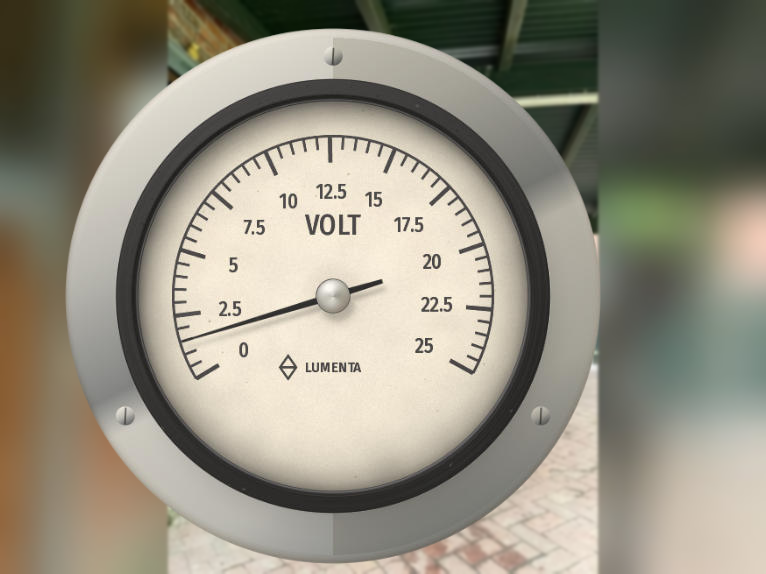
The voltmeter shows 1.5 V
